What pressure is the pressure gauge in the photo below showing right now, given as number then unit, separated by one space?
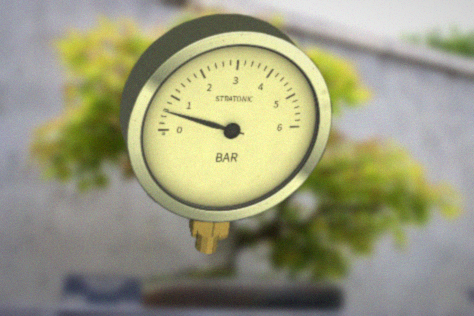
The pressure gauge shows 0.6 bar
